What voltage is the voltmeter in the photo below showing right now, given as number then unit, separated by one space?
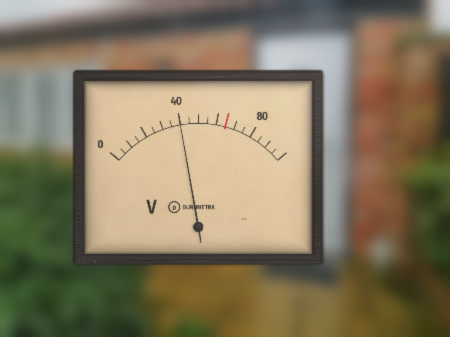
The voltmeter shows 40 V
